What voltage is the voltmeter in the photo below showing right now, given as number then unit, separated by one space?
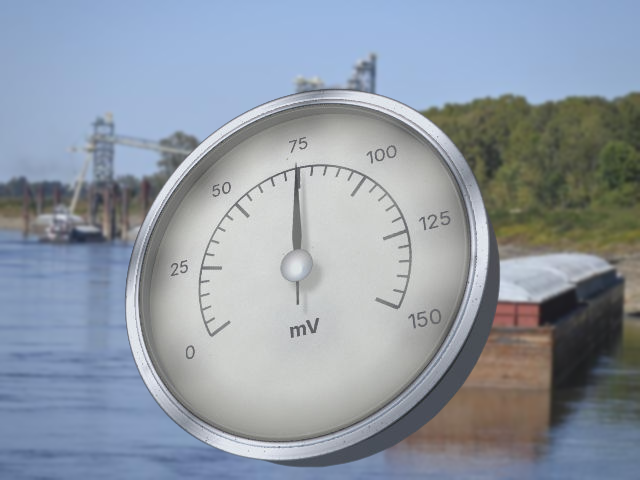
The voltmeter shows 75 mV
